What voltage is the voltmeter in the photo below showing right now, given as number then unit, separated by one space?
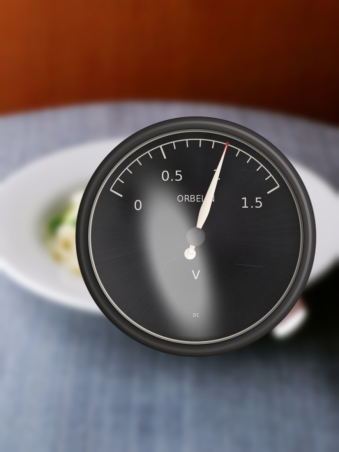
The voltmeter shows 1 V
